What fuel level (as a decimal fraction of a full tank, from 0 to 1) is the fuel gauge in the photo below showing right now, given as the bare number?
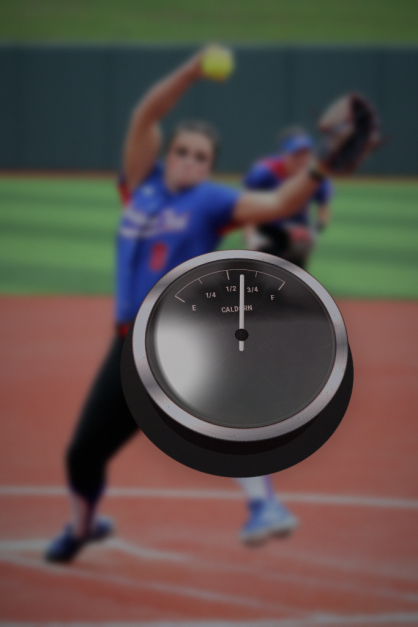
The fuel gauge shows 0.625
